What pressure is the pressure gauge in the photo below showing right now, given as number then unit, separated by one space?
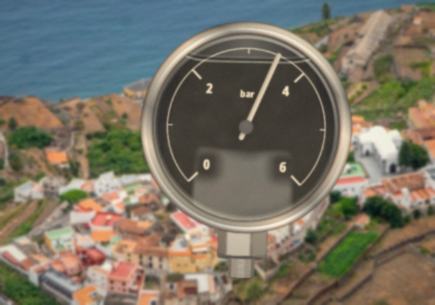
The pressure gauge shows 3.5 bar
